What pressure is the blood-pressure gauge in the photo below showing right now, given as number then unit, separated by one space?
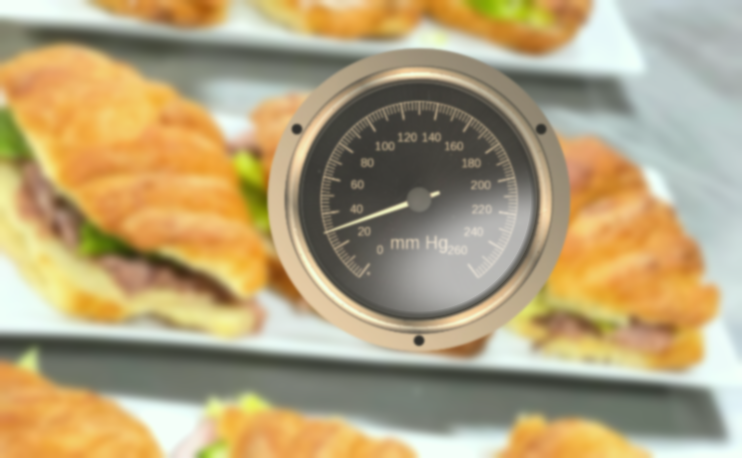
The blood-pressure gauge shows 30 mmHg
